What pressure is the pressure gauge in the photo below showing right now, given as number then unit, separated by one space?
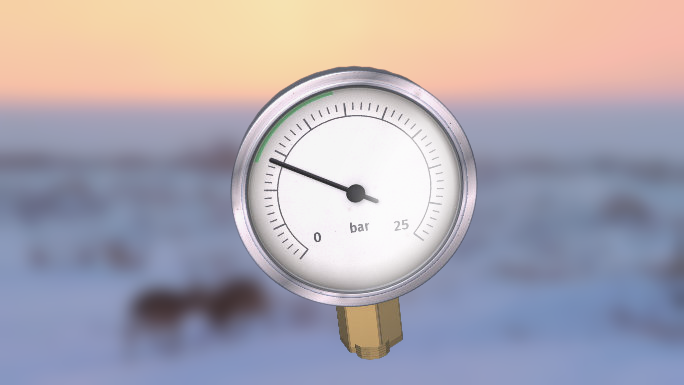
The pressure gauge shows 7 bar
